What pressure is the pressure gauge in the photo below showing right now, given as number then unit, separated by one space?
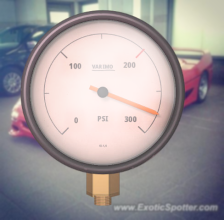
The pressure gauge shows 275 psi
